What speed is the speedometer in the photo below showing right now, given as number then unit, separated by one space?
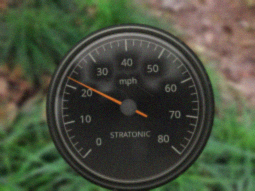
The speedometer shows 22 mph
